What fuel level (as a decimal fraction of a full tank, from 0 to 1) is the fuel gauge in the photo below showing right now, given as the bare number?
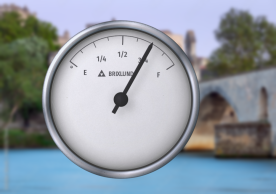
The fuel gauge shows 0.75
